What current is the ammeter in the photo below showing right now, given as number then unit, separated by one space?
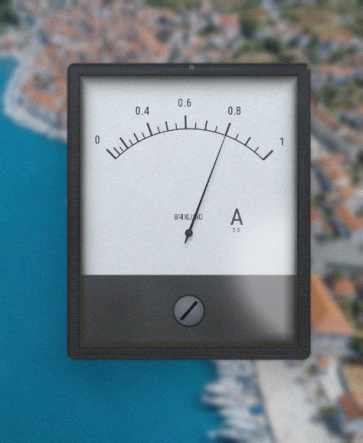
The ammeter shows 0.8 A
